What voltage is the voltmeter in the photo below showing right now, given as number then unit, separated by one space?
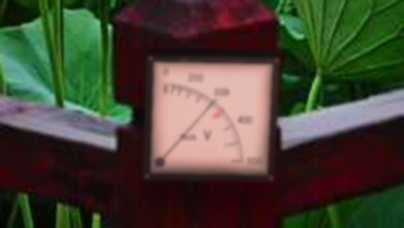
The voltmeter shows 300 V
